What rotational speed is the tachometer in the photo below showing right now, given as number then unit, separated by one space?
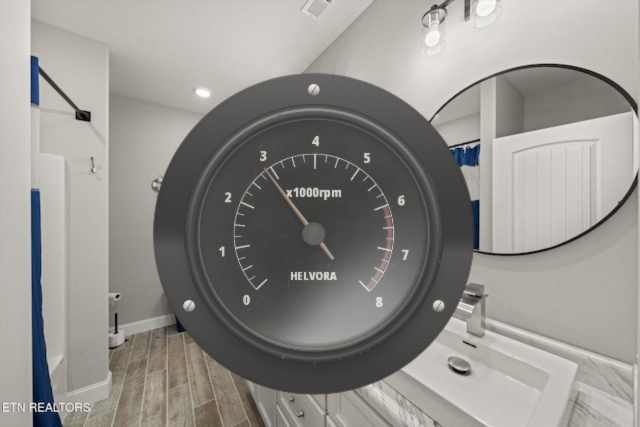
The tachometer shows 2875 rpm
